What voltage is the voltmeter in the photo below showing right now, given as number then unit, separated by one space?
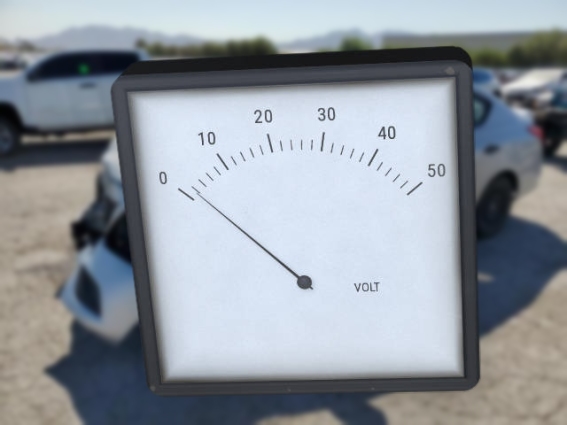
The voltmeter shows 2 V
